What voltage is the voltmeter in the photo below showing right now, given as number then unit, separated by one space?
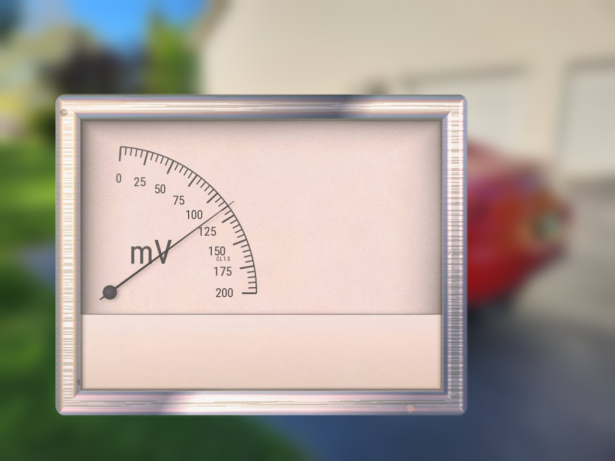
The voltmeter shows 115 mV
